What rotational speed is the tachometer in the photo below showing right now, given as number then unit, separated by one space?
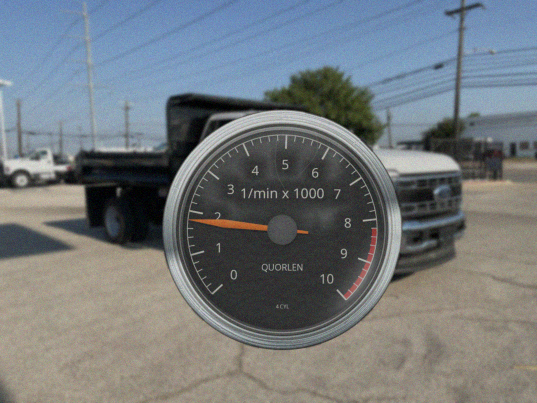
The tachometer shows 1800 rpm
